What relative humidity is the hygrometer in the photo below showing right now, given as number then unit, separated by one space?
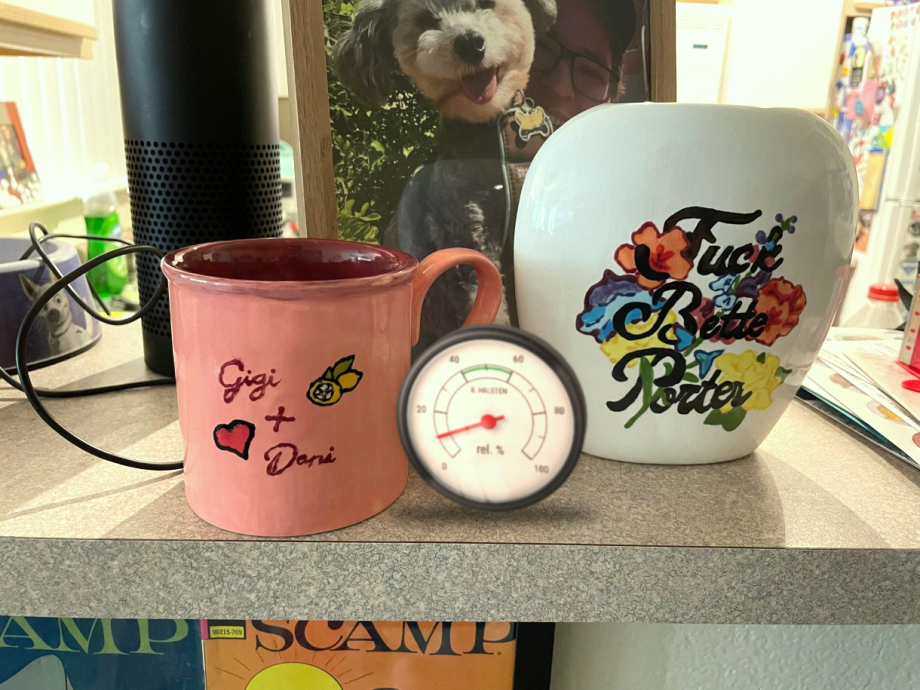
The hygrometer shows 10 %
